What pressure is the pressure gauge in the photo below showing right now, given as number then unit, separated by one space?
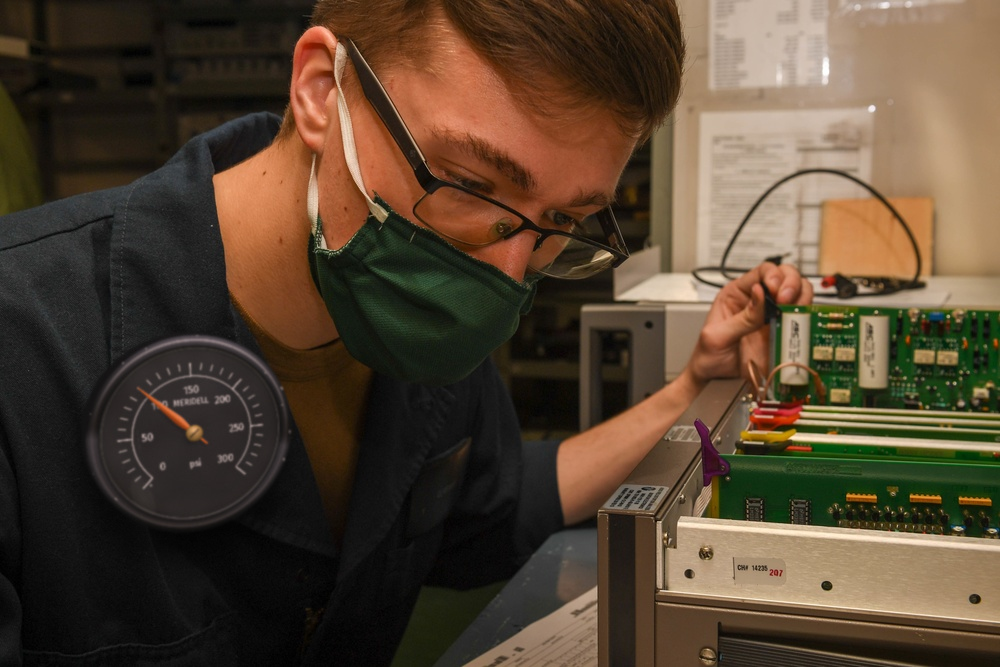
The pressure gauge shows 100 psi
